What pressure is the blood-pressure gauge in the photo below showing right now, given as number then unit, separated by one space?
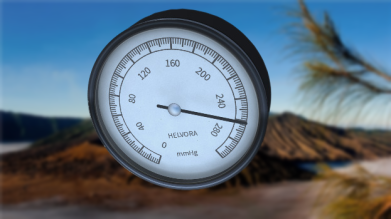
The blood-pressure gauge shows 260 mmHg
